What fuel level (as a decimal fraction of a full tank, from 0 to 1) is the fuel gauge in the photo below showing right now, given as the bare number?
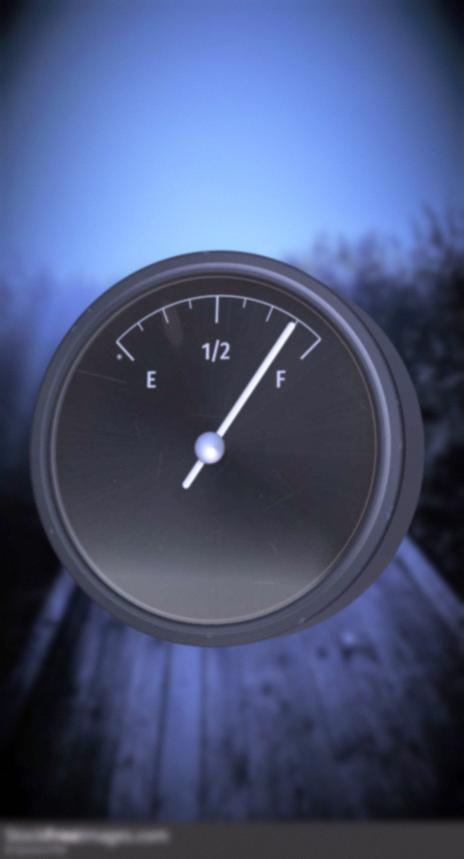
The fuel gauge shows 0.875
